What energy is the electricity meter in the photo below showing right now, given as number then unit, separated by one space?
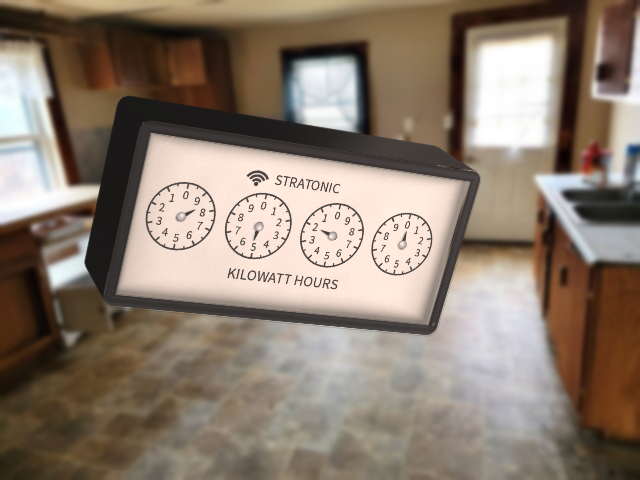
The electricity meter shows 8520 kWh
